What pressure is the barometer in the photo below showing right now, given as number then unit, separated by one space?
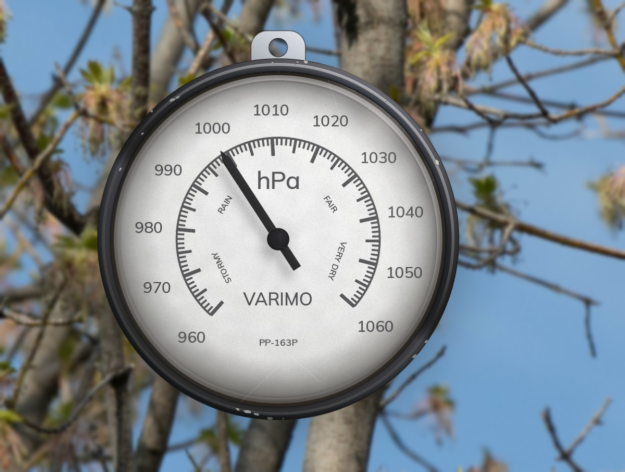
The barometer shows 999 hPa
